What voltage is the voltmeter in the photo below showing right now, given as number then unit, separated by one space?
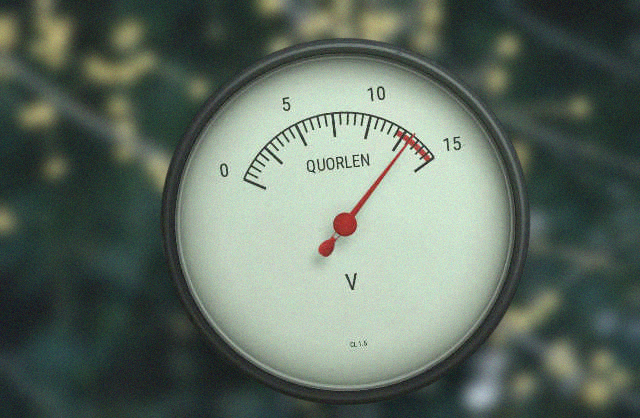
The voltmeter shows 13 V
